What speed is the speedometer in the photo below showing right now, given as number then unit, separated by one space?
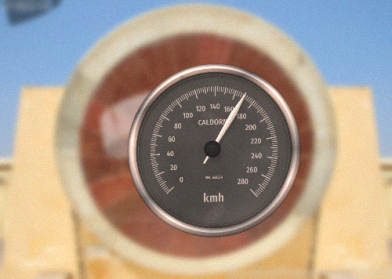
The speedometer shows 170 km/h
